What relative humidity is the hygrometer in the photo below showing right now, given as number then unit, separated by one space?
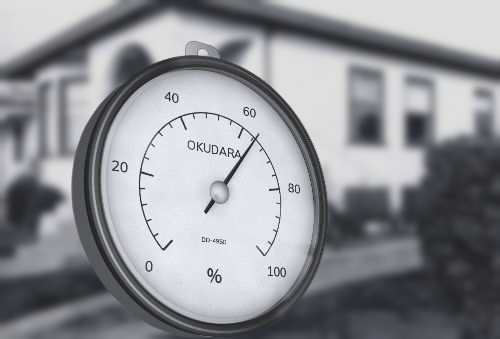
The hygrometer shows 64 %
